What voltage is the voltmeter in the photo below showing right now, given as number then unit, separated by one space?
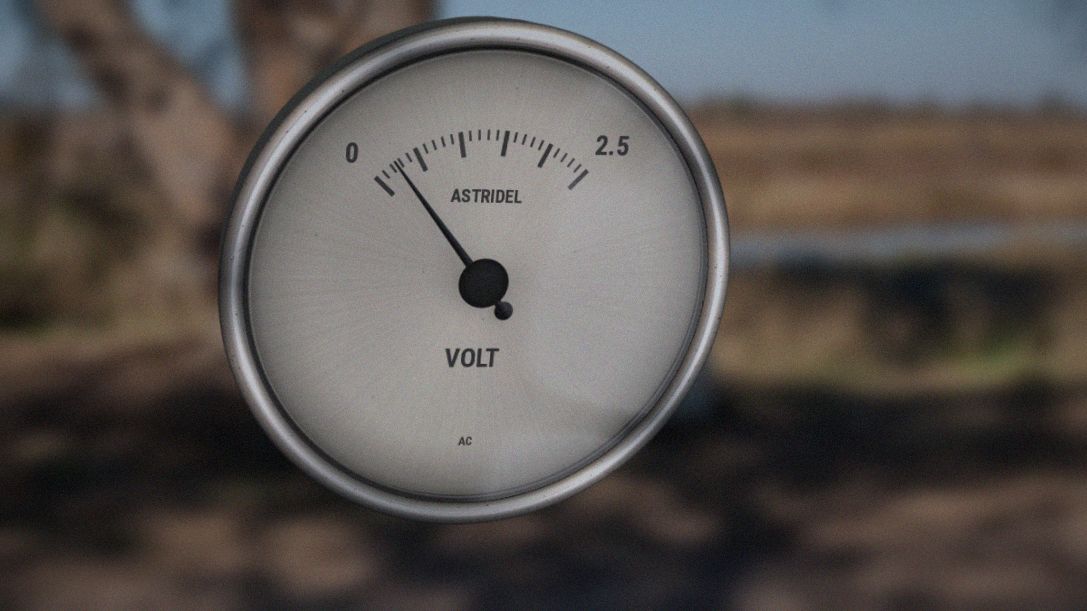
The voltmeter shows 0.25 V
